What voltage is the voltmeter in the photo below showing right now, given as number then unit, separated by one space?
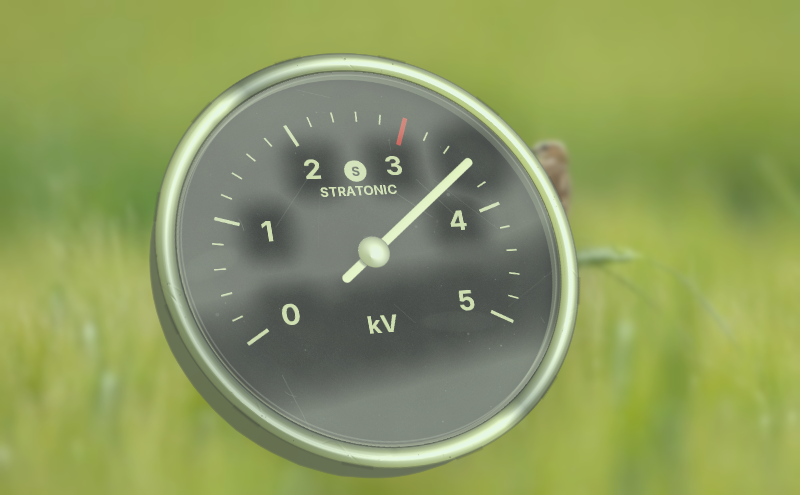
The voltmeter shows 3.6 kV
